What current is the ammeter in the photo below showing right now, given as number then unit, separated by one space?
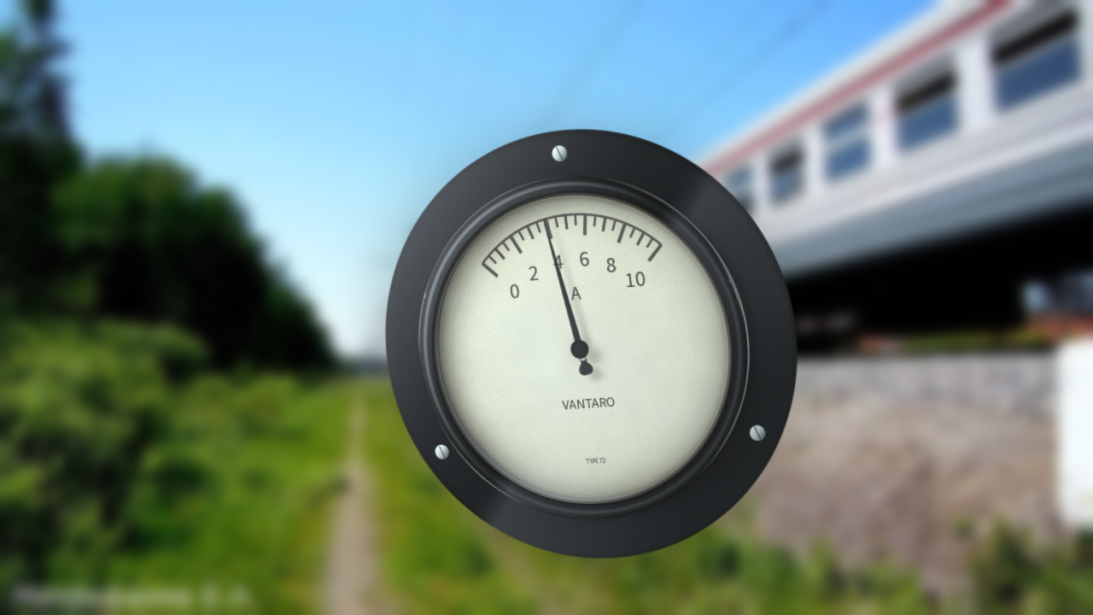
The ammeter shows 4 A
